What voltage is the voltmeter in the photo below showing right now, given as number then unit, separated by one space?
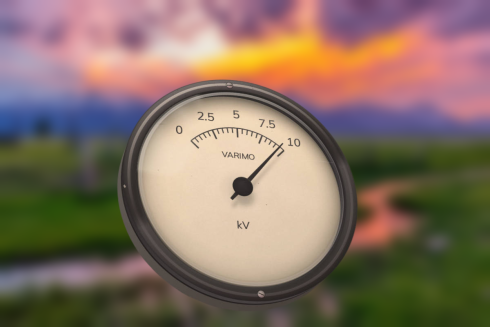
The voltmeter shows 9.5 kV
